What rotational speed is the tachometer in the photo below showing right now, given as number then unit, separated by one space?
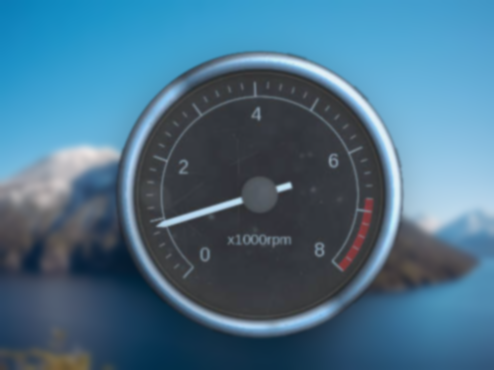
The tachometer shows 900 rpm
